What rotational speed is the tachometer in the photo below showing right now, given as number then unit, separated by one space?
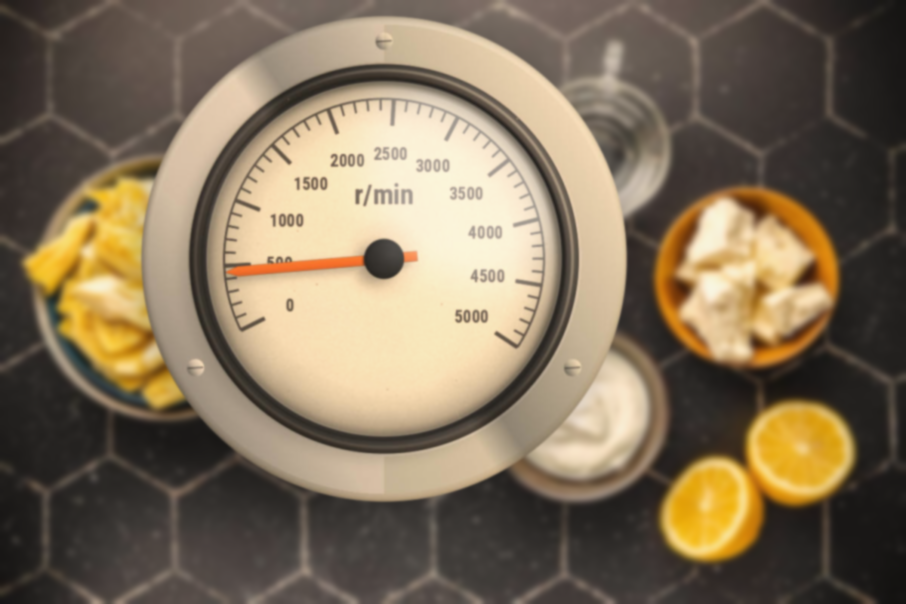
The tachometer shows 450 rpm
